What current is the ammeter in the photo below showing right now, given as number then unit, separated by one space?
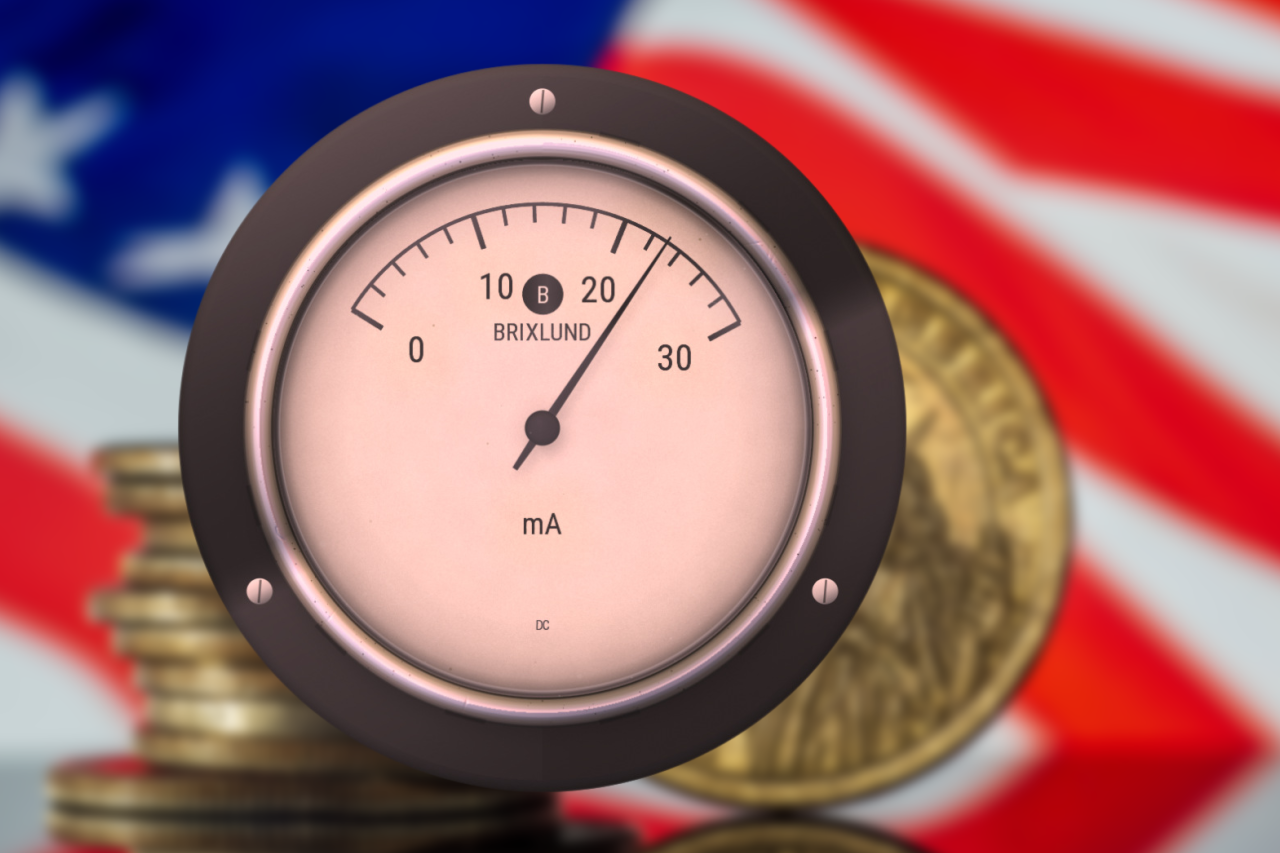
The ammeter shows 23 mA
